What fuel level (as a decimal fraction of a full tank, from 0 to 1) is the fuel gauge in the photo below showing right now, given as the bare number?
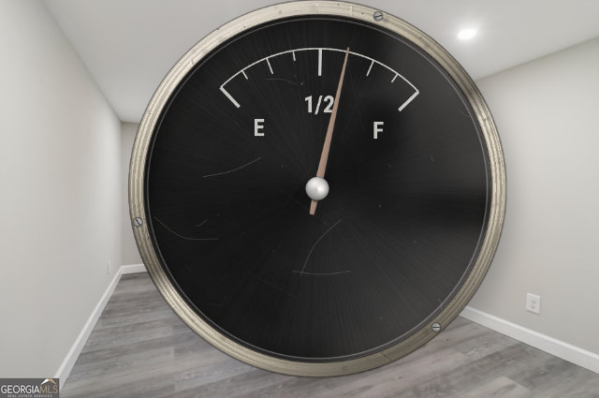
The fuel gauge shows 0.625
